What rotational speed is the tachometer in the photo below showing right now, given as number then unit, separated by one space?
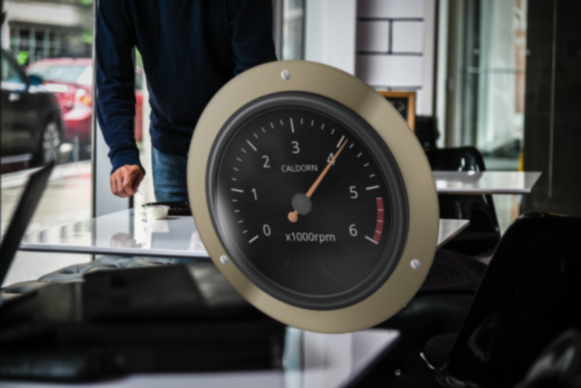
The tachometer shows 4100 rpm
